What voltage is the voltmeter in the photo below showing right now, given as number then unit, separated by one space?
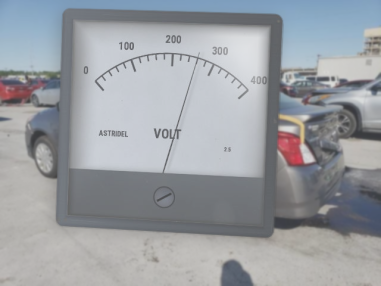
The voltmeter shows 260 V
